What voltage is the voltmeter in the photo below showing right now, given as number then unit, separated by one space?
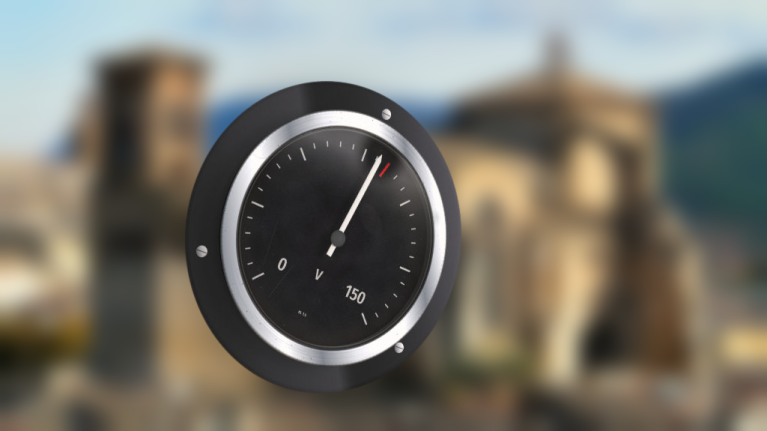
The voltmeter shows 80 V
